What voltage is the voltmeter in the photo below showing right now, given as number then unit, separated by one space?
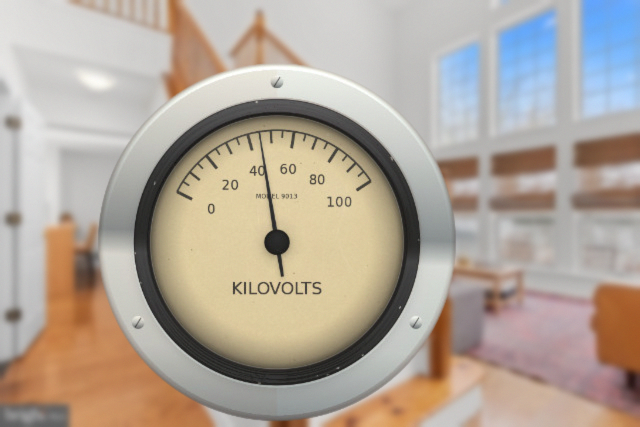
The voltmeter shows 45 kV
